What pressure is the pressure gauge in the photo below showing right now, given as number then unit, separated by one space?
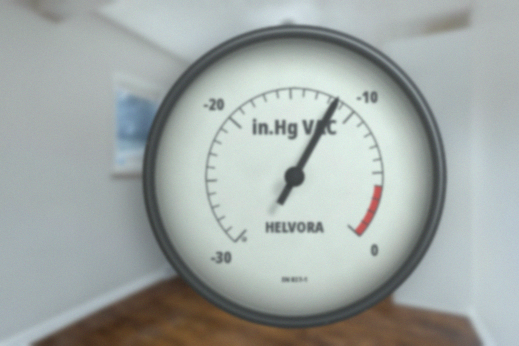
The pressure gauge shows -11.5 inHg
